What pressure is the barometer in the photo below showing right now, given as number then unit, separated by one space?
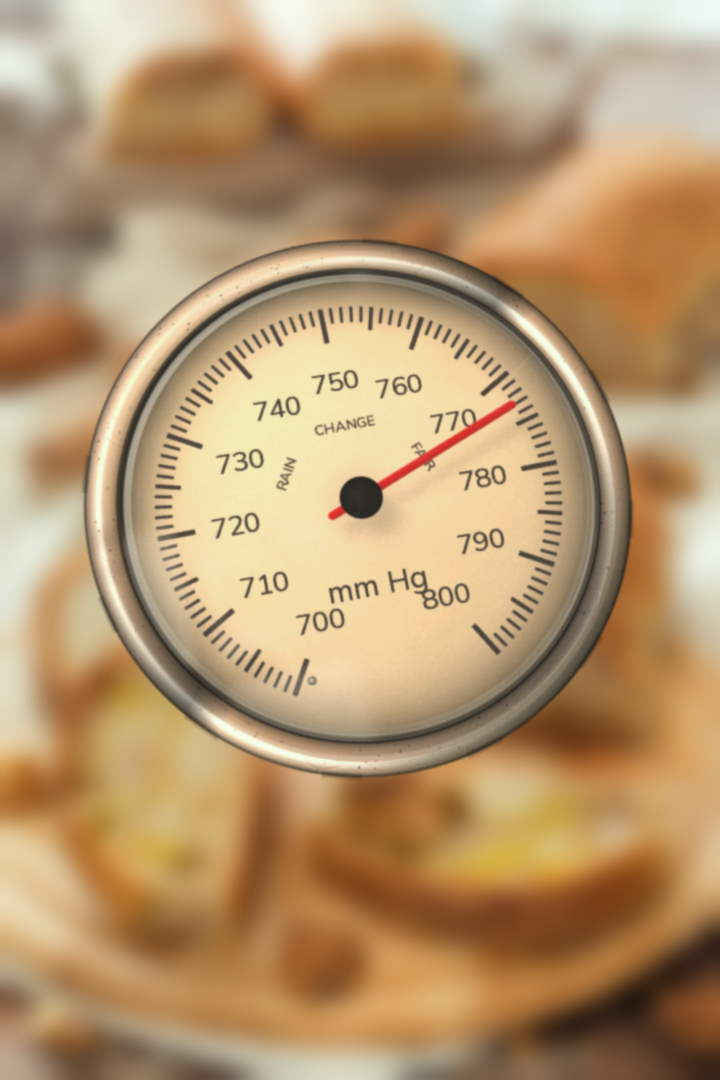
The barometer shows 773 mmHg
